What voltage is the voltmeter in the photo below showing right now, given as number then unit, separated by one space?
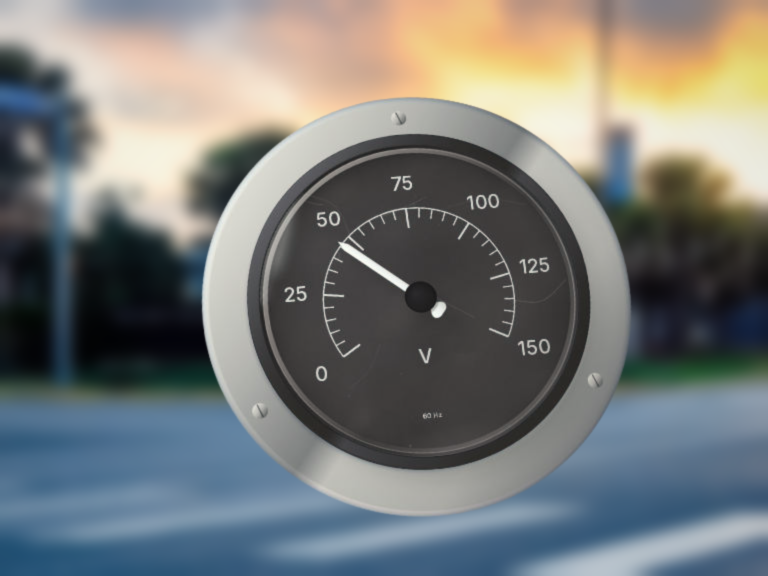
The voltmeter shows 45 V
